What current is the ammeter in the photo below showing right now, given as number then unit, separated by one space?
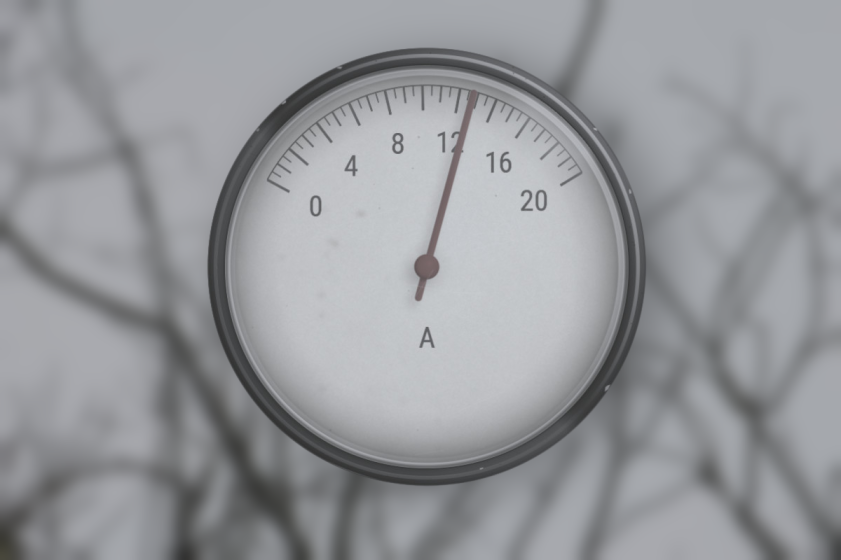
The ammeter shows 12.75 A
